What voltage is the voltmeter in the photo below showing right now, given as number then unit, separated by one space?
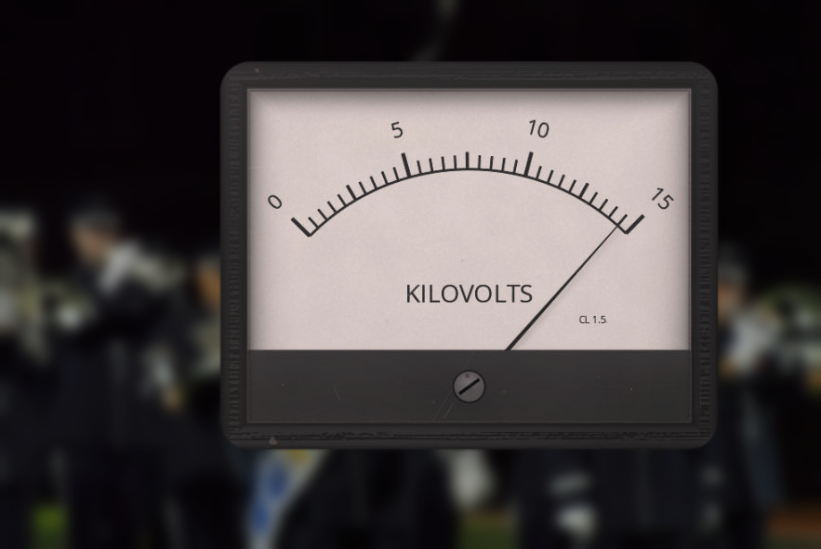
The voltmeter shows 14.5 kV
